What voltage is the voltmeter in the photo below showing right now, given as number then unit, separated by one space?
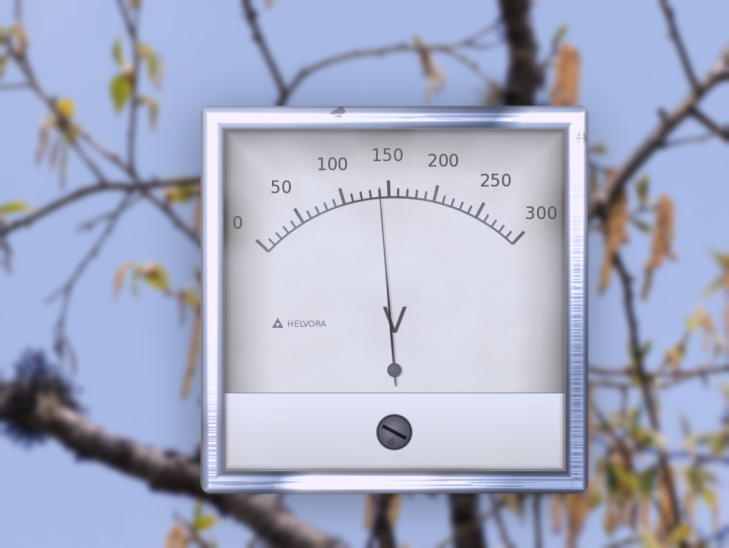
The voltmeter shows 140 V
